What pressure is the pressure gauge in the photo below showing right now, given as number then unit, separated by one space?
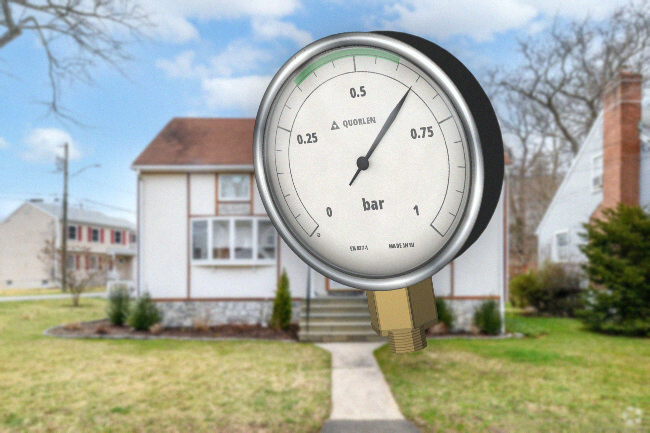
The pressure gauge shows 0.65 bar
